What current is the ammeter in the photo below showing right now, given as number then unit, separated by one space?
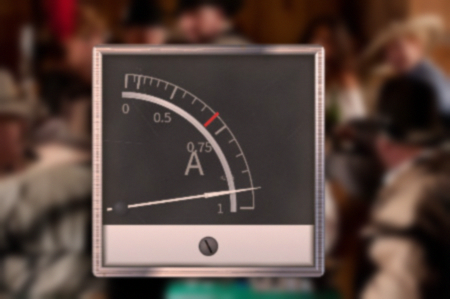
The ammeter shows 0.95 A
